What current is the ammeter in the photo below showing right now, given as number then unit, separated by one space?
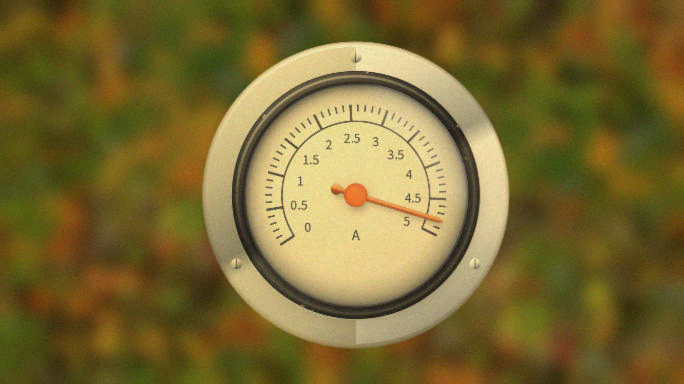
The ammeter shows 4.8 A
